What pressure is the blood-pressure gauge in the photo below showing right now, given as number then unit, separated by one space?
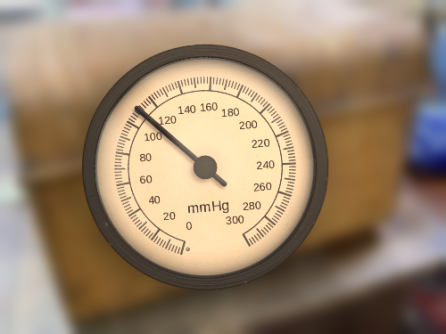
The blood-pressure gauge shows 110 mmHg
